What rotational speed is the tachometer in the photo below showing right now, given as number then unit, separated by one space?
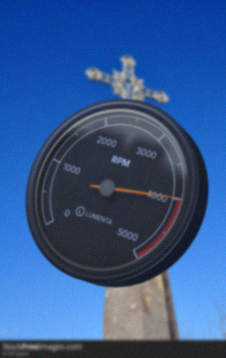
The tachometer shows 4000 rpm
